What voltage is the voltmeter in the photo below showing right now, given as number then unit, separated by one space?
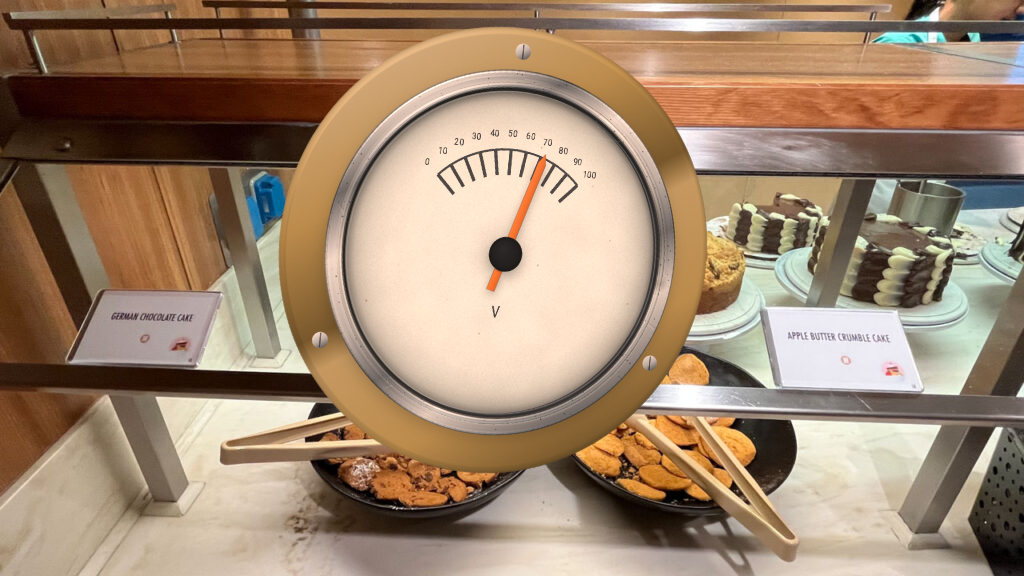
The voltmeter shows 70 V
